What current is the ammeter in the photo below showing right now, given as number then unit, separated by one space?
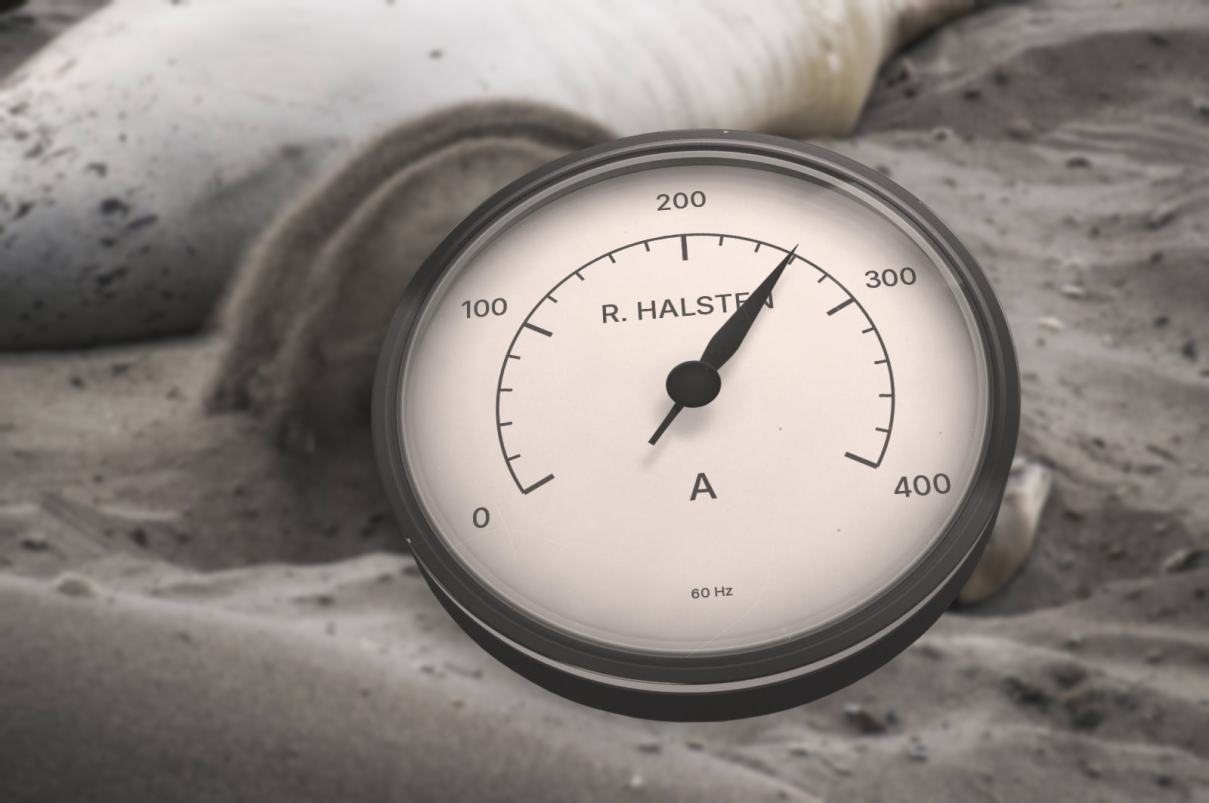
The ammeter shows 260 A
